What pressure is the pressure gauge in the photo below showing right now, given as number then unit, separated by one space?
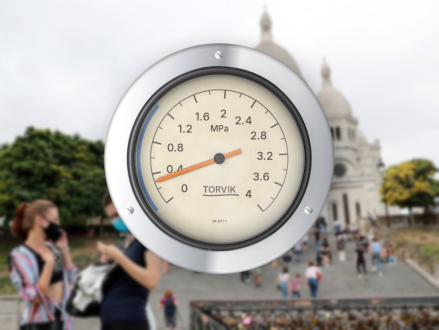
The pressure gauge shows 0.3 MPa
